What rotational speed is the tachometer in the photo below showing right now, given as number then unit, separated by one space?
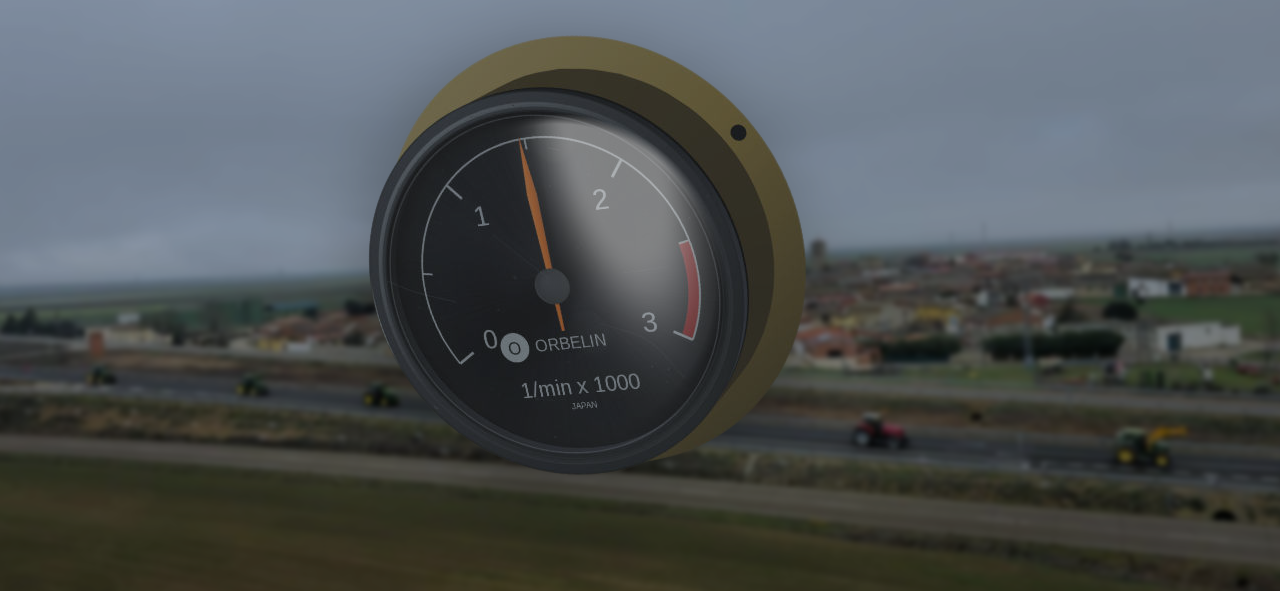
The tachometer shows 1500 rpm
